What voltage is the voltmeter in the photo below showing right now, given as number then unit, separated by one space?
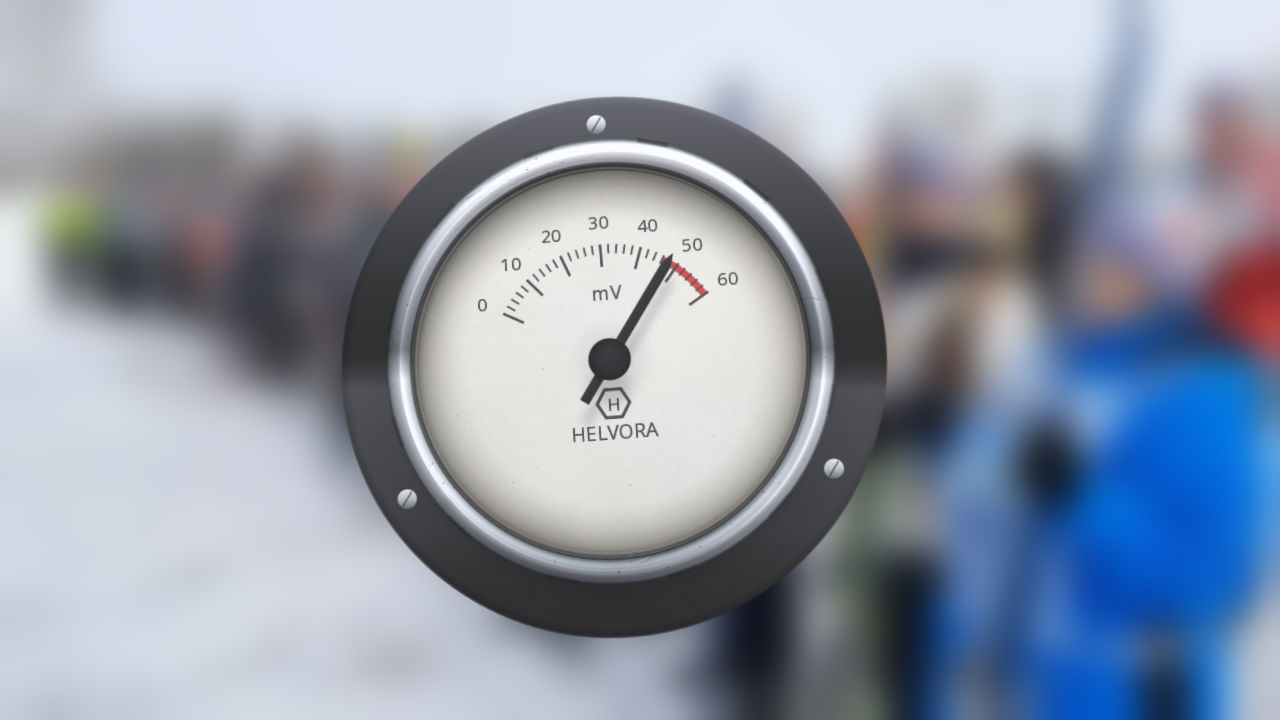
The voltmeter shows 48 mV
